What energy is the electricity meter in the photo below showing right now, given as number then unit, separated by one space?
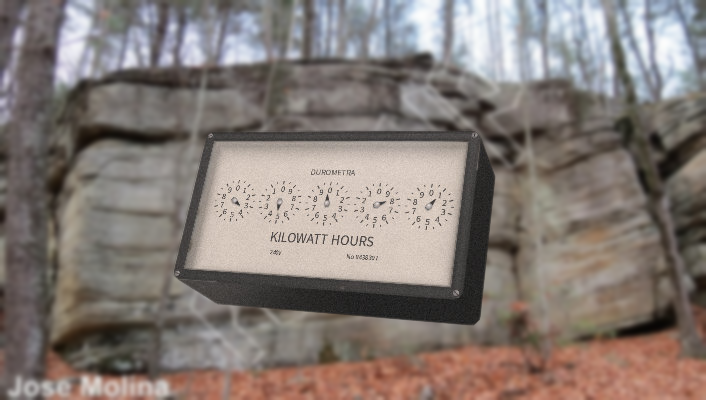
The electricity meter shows 34981 kWh
